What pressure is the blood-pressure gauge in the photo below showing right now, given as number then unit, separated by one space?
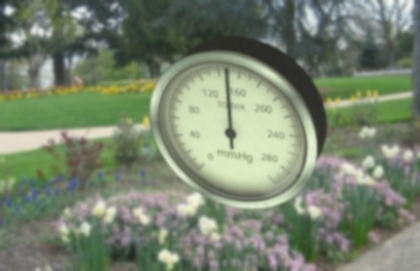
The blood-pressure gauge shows 150 mmHg
